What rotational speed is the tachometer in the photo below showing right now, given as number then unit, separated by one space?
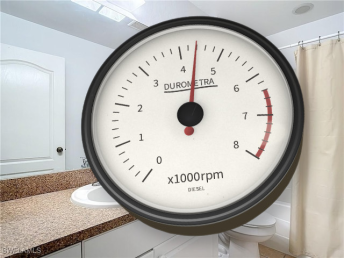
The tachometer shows 4400 rpm
